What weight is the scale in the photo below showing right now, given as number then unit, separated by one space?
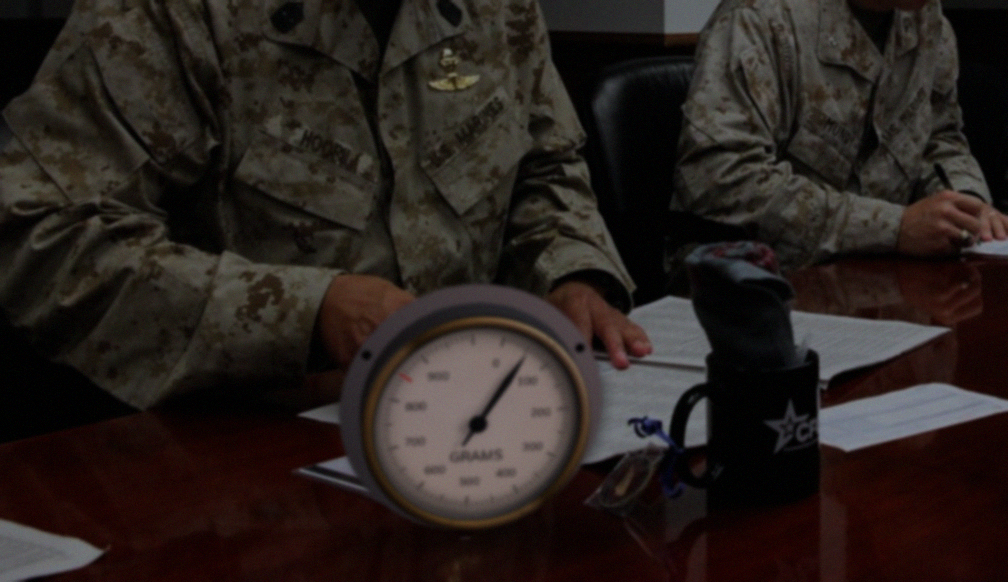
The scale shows 50 g
